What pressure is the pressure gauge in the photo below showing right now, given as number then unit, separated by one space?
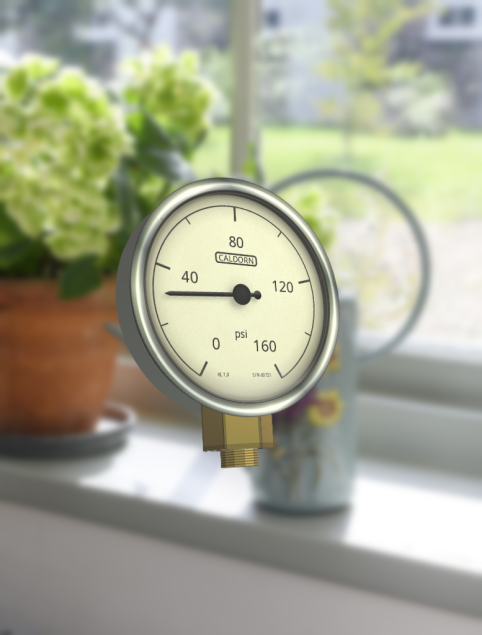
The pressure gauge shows 30 psi
